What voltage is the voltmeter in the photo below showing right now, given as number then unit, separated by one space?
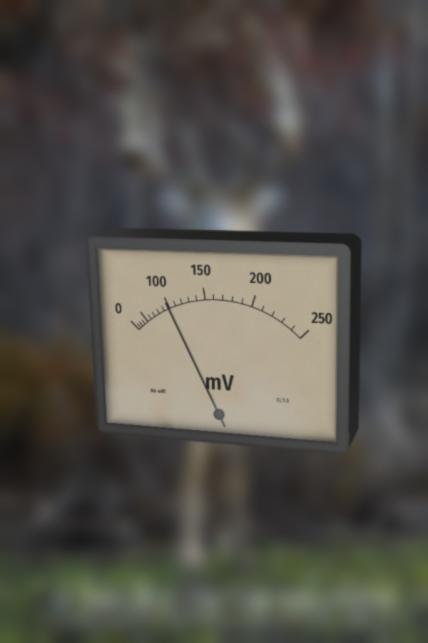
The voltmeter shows 100 mV
